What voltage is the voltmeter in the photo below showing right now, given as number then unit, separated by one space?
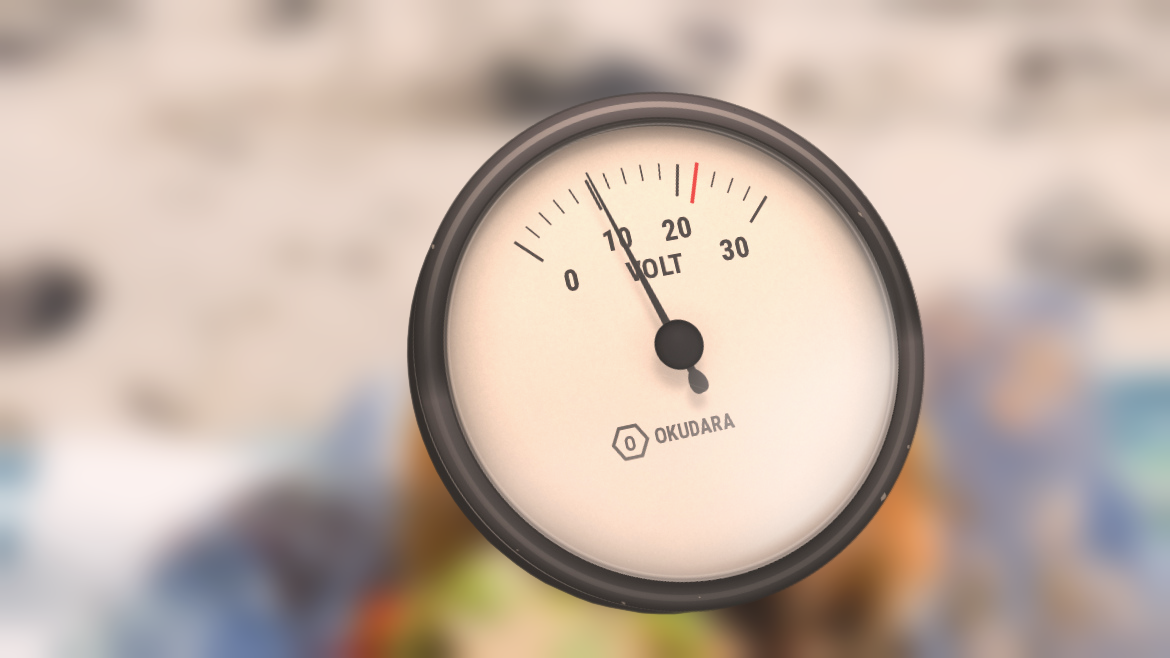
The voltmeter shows 10 V
